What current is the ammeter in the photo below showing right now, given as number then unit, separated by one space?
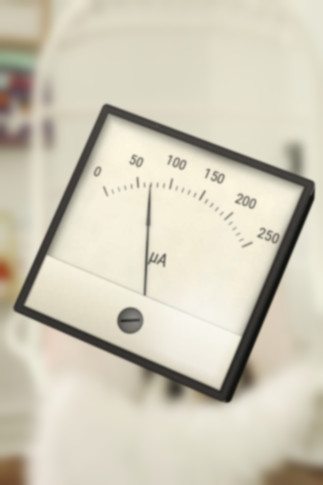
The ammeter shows 70 µA
